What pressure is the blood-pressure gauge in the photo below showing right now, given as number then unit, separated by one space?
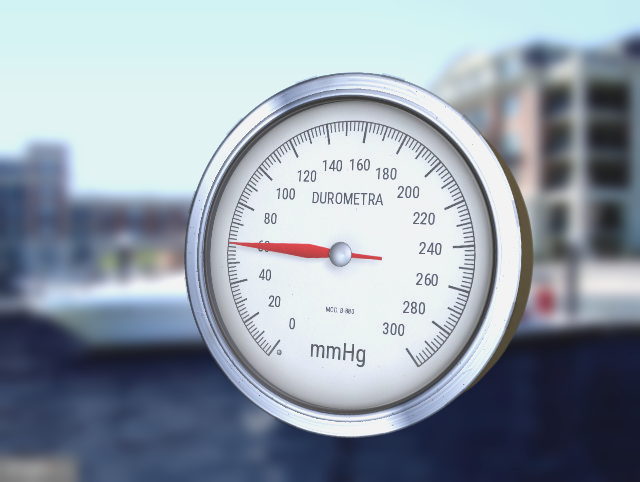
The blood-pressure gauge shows 60 mmHg
